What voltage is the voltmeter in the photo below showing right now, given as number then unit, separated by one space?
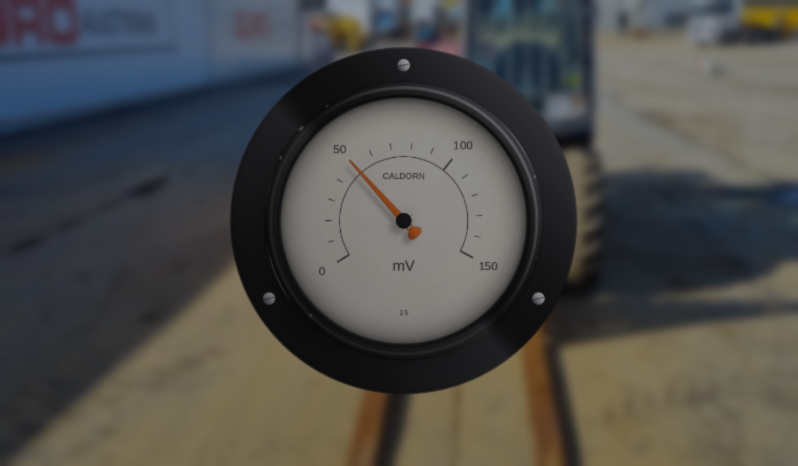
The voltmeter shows 50 mV
